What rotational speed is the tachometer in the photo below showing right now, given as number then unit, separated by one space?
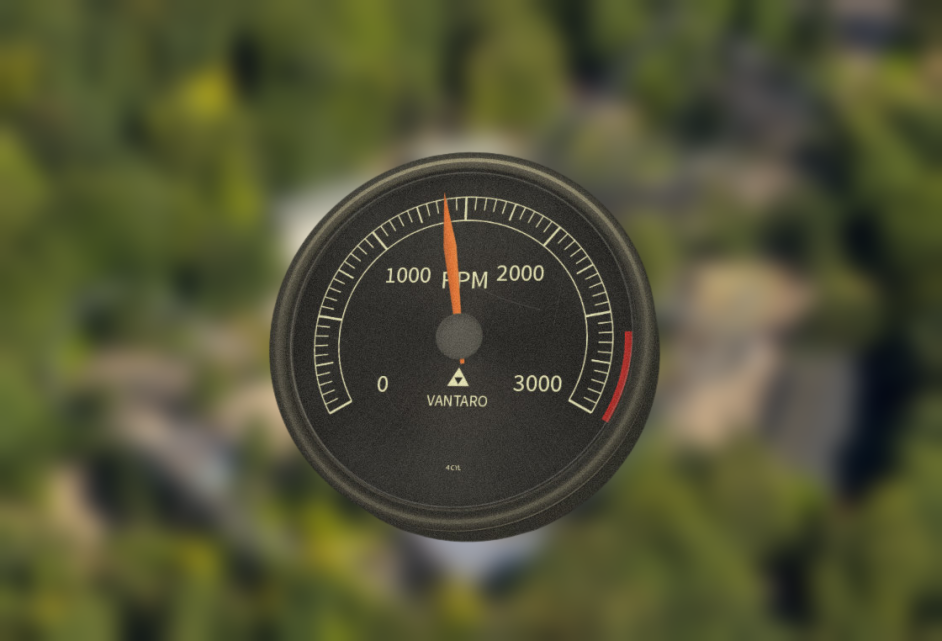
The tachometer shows 1400 rpm
